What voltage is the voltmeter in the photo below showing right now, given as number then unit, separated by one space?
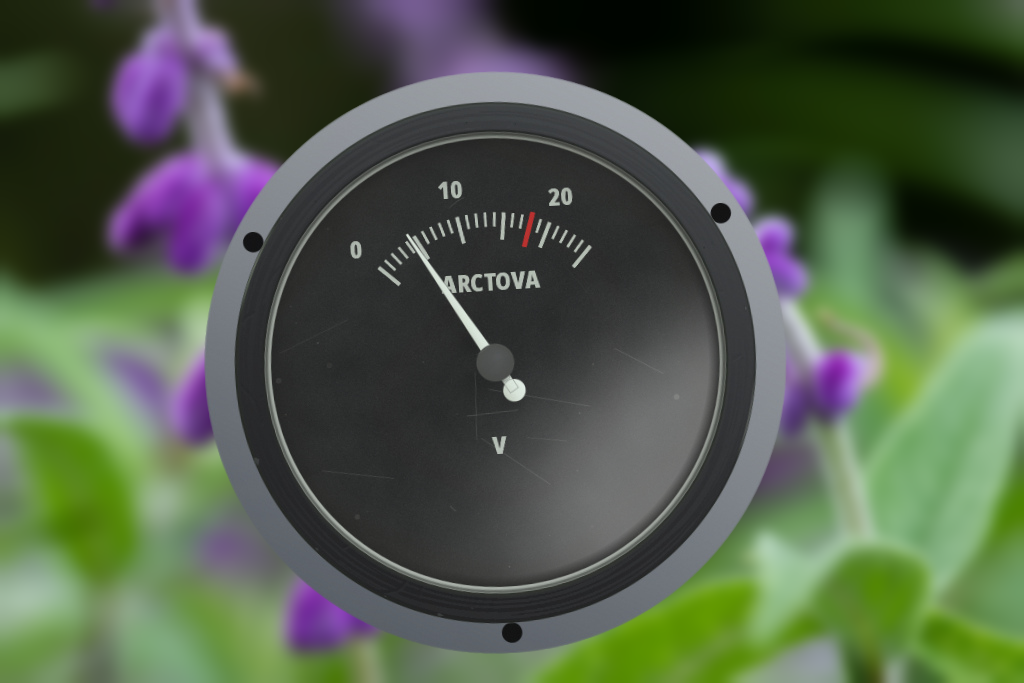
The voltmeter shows 4.5 V
